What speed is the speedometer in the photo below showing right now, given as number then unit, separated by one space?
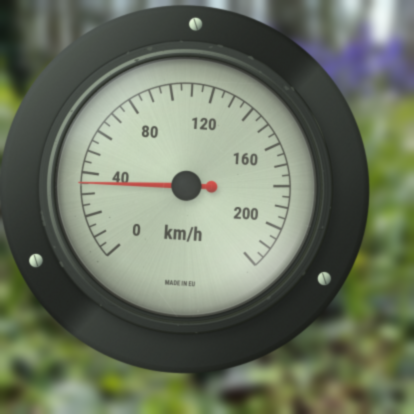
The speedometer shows 35 km/h
